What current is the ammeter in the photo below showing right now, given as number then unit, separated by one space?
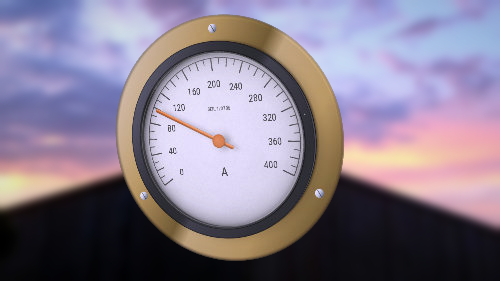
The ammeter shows 100 A
